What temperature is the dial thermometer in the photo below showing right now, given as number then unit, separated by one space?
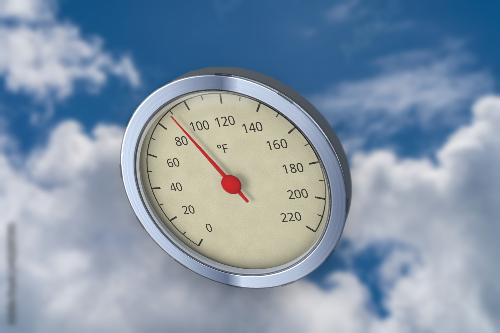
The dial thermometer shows 90 °F
